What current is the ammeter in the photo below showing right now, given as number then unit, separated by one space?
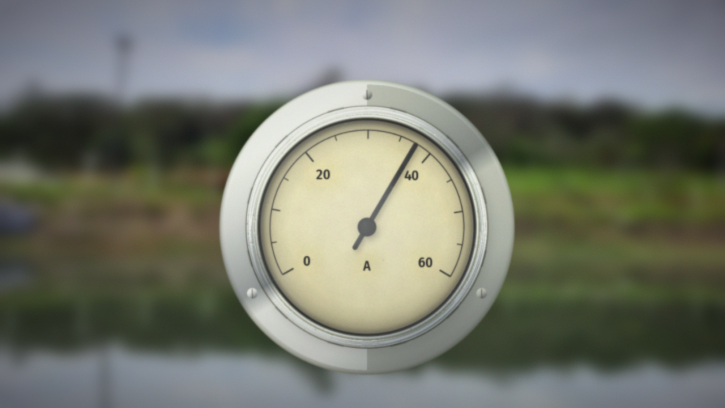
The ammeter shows 37.5 A
